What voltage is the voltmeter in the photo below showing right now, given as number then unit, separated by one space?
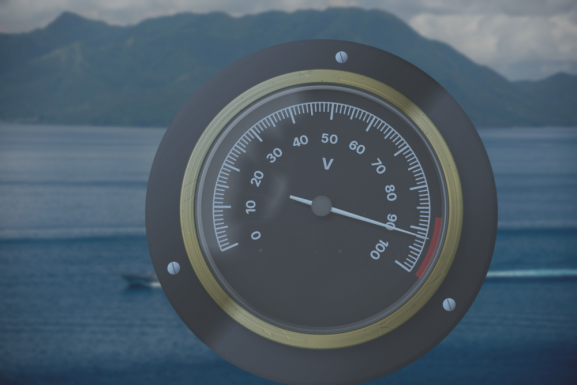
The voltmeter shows 92 V
